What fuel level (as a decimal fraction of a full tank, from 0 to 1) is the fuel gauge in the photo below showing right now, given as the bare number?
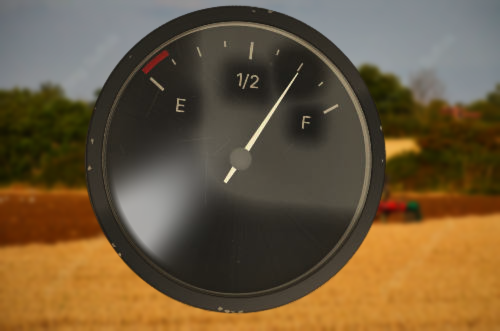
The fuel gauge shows 0.75
